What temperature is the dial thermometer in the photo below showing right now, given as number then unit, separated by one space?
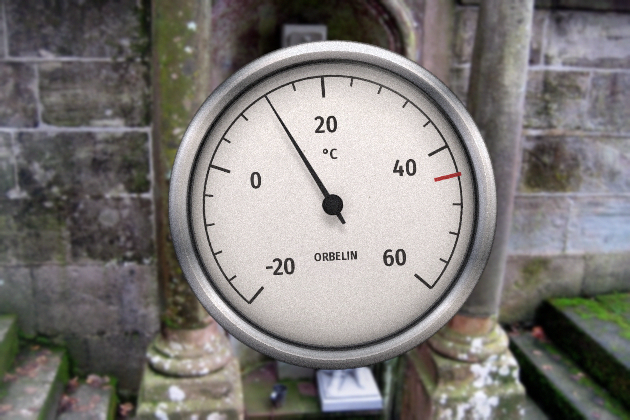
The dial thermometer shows 12 °C
